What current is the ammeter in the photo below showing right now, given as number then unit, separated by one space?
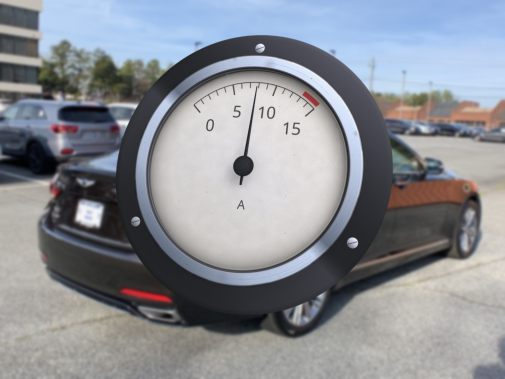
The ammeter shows 8 A
